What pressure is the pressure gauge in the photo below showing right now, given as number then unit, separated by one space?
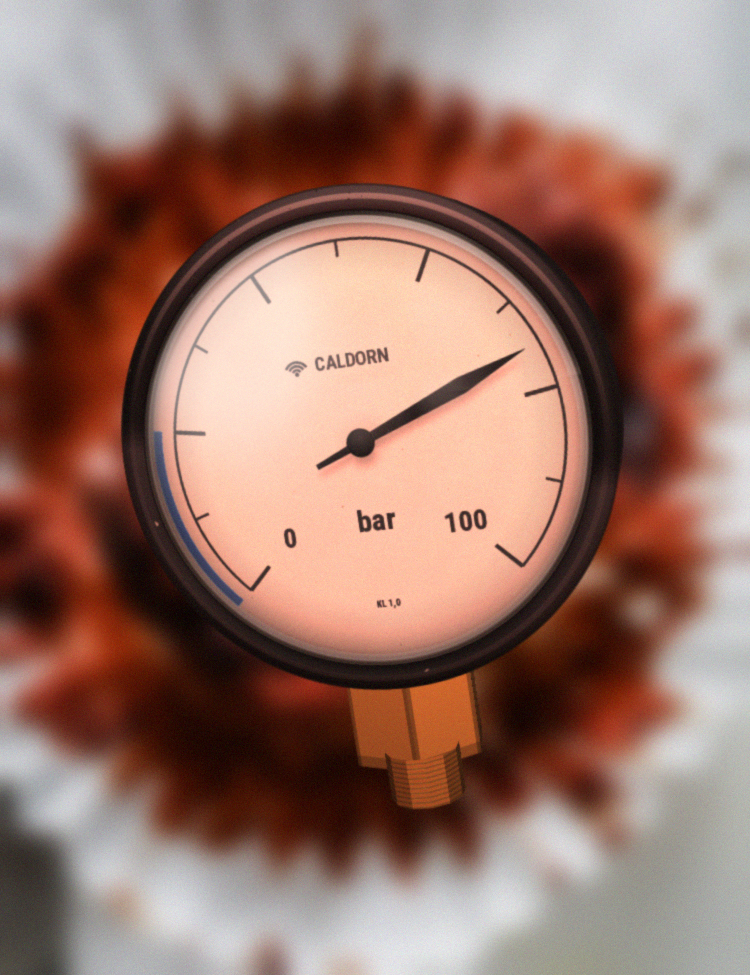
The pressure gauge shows 75 bar
